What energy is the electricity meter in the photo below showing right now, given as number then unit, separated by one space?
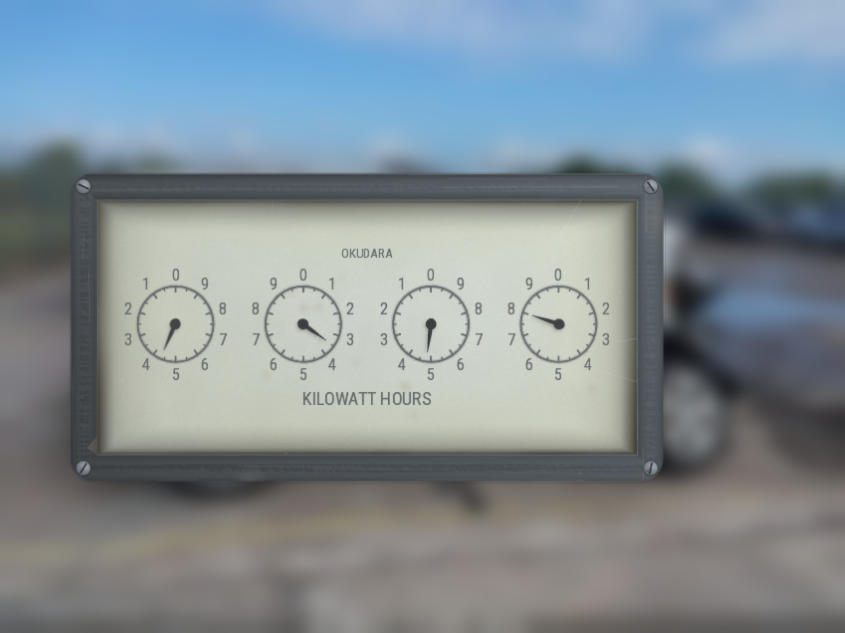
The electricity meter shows 4348 kWh
